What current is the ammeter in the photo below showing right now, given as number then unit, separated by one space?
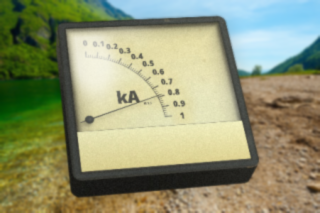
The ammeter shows 0.8 kA
